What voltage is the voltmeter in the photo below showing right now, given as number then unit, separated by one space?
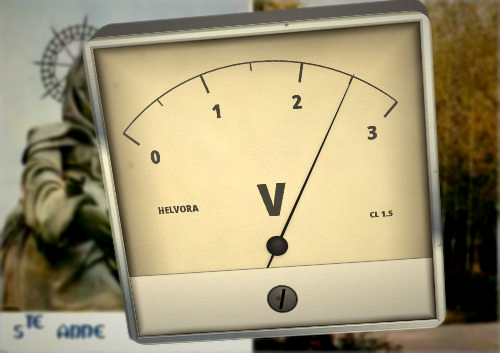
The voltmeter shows 2.5 V
